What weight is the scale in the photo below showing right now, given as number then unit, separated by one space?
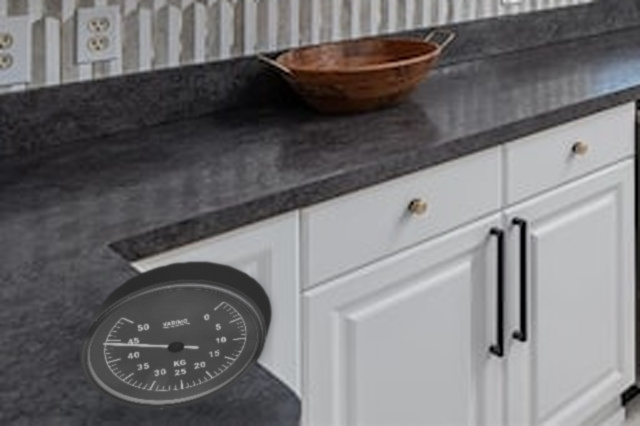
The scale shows 45 kg
